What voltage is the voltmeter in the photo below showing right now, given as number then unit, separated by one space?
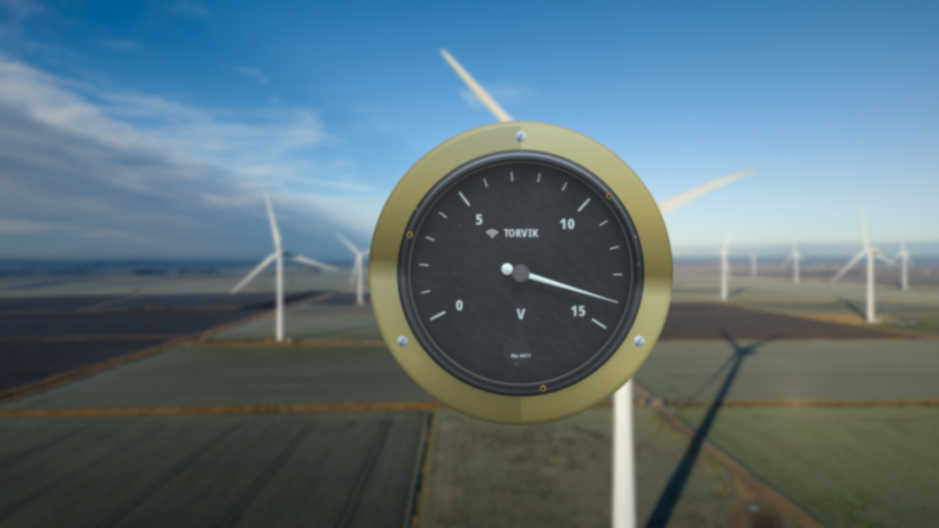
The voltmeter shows 14 V
